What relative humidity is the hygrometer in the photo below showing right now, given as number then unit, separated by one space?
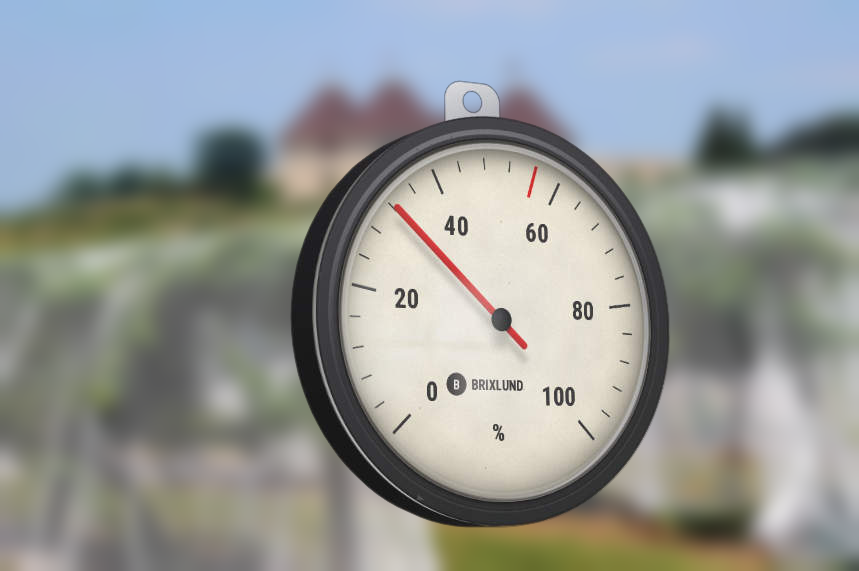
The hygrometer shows 32 %
